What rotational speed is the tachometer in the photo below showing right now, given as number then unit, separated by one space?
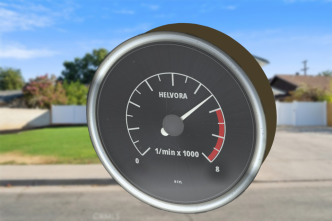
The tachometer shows 5500 rpm
